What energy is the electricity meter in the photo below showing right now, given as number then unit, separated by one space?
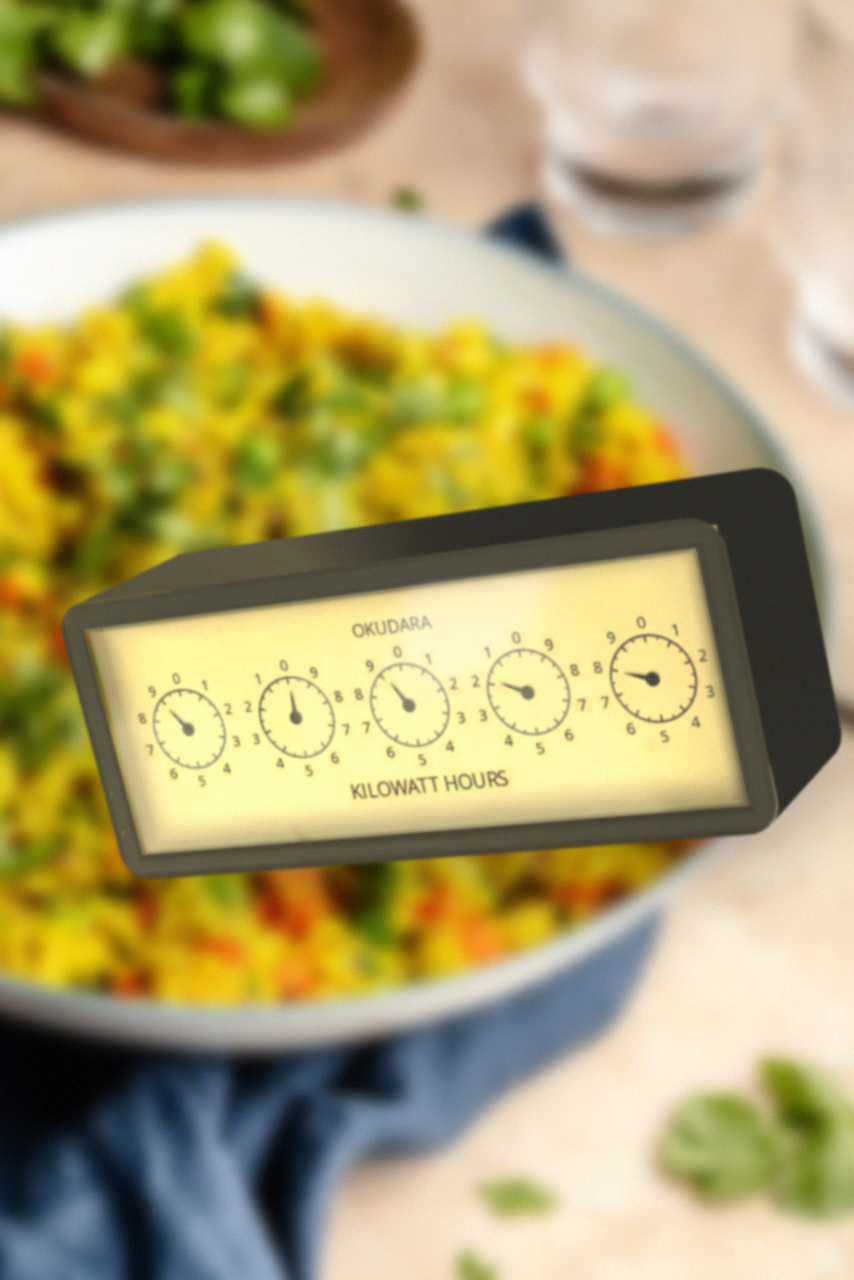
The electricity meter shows 89918 kWh
